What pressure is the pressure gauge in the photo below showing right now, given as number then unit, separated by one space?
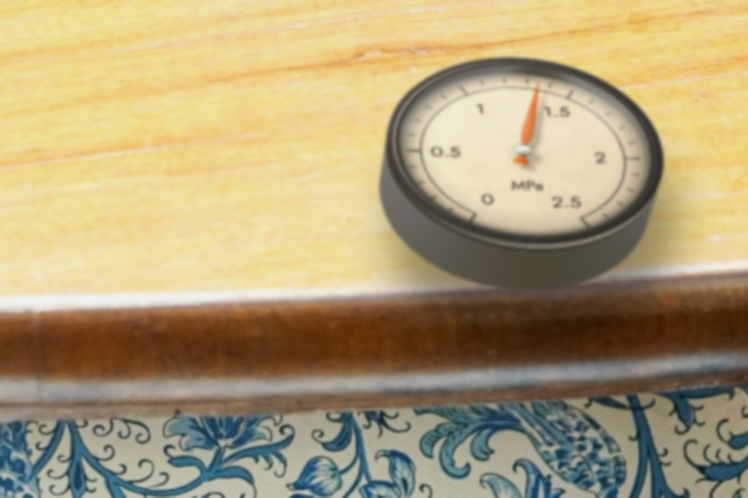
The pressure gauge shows 1.35 MPa
